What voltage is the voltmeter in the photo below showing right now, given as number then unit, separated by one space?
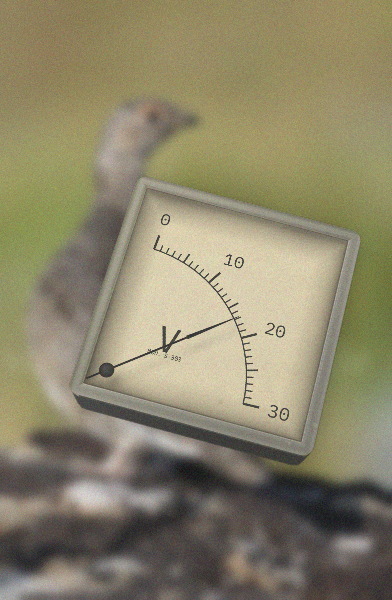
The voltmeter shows 17 V
